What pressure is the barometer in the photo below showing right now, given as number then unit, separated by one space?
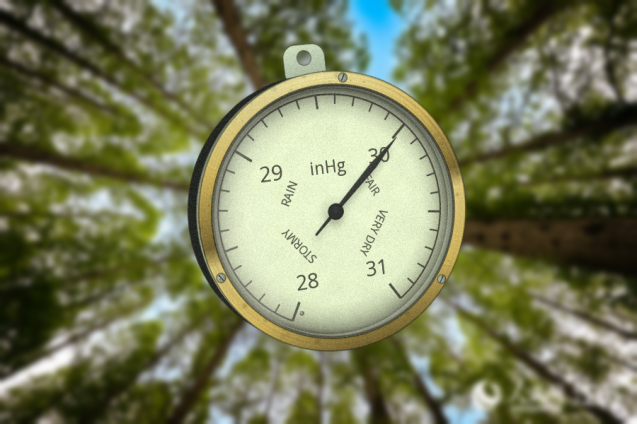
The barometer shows 30 inHg
